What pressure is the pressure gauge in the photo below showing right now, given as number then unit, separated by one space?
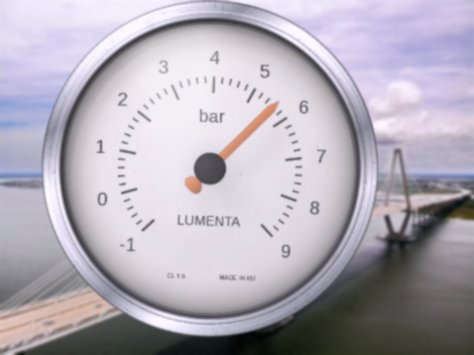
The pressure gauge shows 5.6 bar
